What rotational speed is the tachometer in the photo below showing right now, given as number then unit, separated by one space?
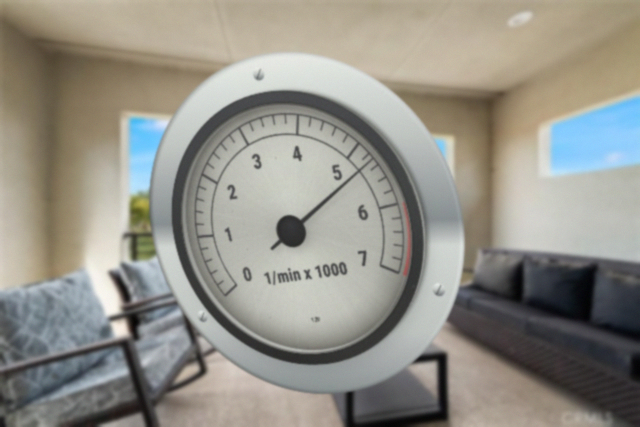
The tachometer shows 5300 rpm
